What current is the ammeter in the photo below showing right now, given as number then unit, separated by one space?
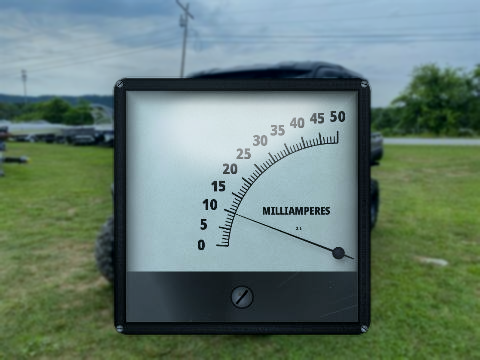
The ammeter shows 10 mA
